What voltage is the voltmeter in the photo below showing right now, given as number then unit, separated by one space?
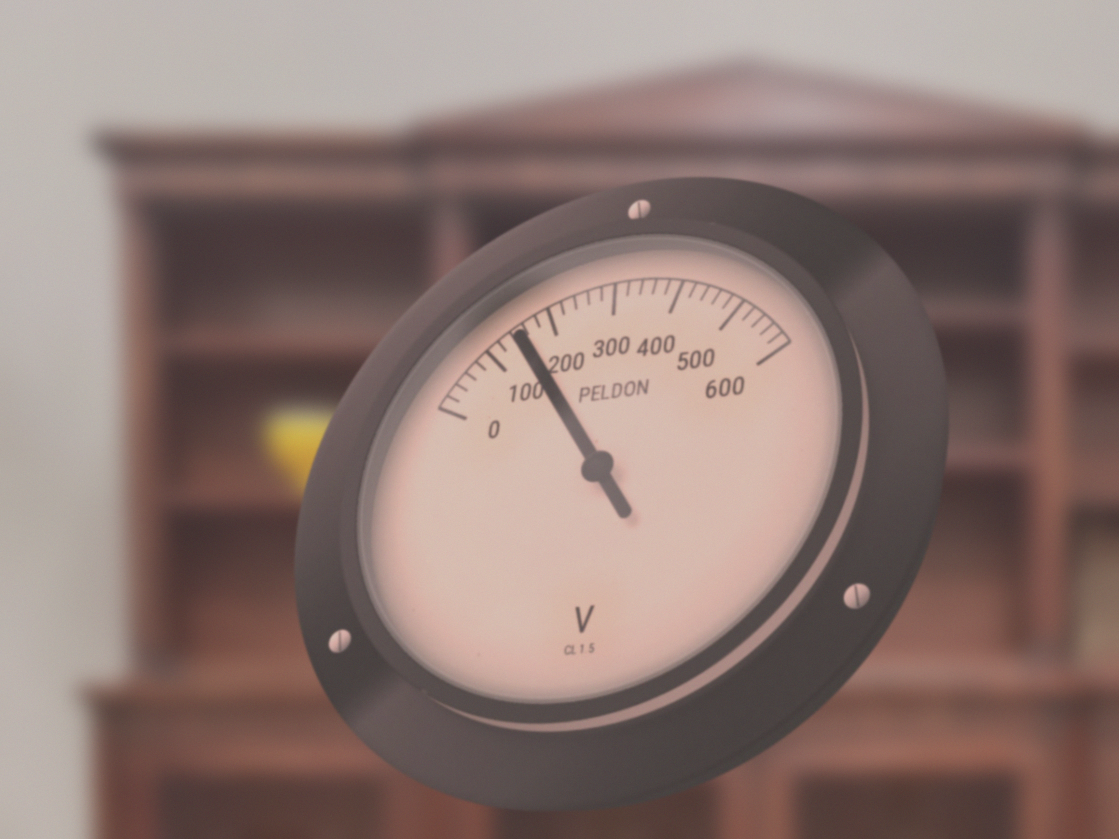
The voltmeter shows 150 V
